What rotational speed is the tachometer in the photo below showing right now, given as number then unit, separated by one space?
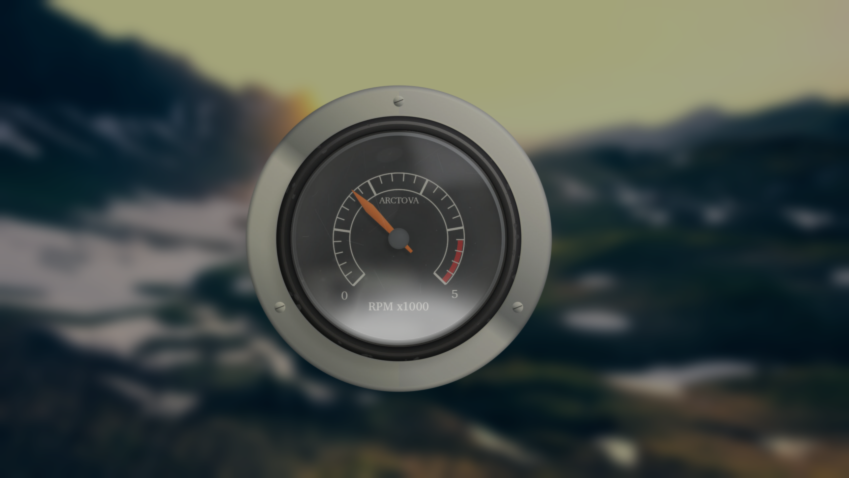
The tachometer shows 1700 rpm
